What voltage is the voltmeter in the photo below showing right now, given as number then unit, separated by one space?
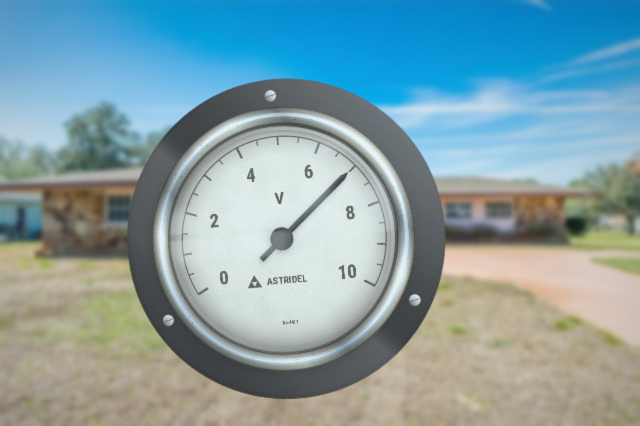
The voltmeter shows 7 V
